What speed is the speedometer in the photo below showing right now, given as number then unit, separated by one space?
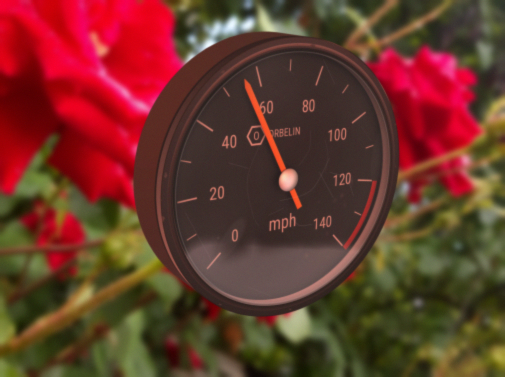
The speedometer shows 55 mph
